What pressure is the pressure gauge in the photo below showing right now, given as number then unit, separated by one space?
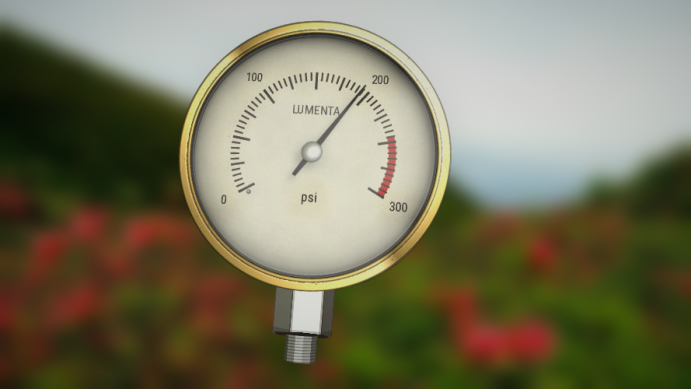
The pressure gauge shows 195 psi
